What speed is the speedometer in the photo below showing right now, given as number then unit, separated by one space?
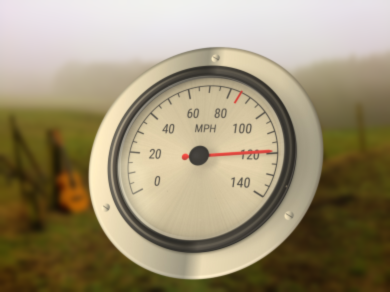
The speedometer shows 120 mph
